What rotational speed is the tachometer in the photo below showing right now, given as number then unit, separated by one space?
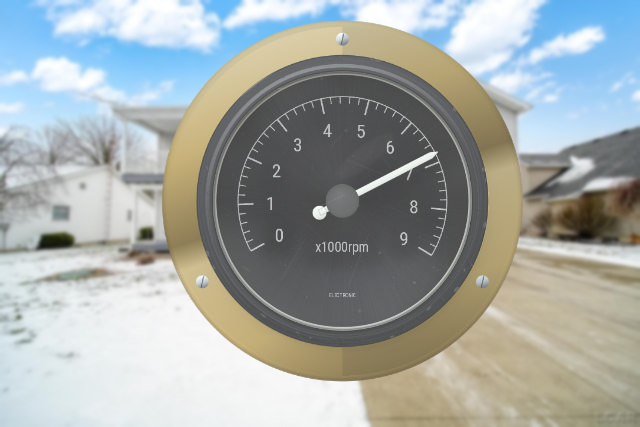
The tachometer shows 6800 rpm
